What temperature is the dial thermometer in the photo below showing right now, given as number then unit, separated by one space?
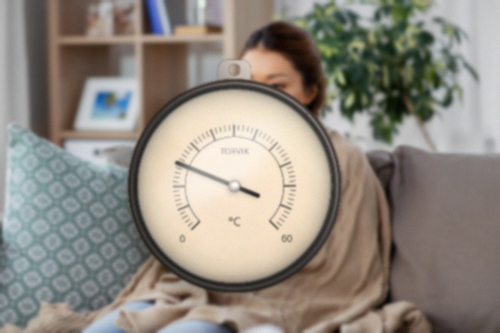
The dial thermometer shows 15 °C
